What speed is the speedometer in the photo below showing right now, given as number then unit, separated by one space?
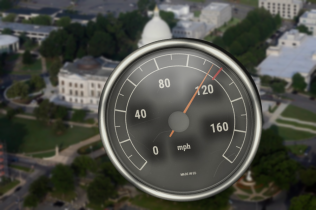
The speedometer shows 115 mph
